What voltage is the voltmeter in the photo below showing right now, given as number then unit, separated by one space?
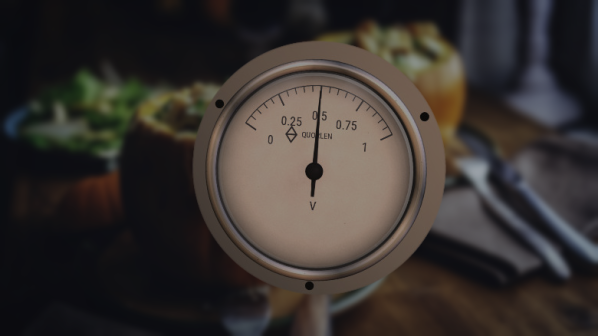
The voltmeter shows 0.5 V
